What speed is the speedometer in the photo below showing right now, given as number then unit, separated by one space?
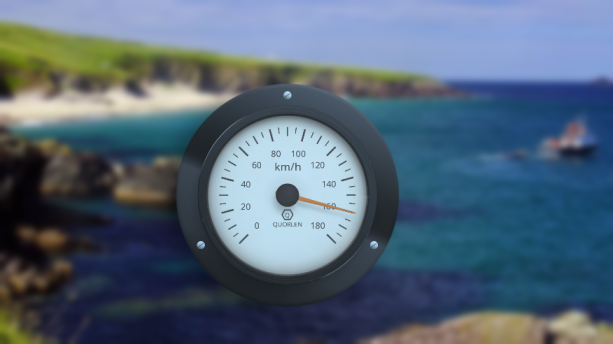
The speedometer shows 160 km/h
